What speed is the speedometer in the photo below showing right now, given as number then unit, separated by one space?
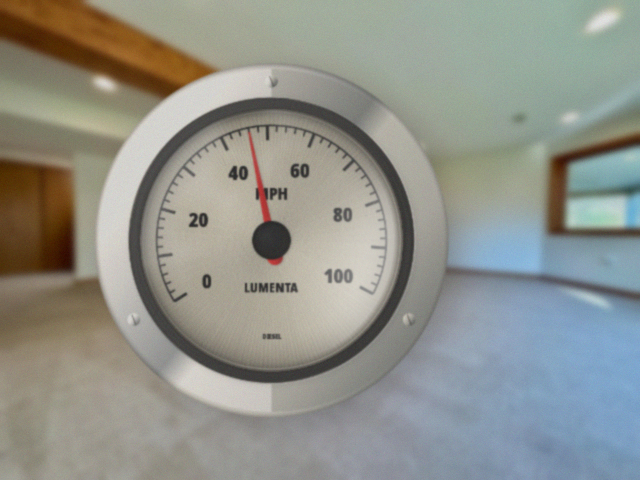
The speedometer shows 46 mph
